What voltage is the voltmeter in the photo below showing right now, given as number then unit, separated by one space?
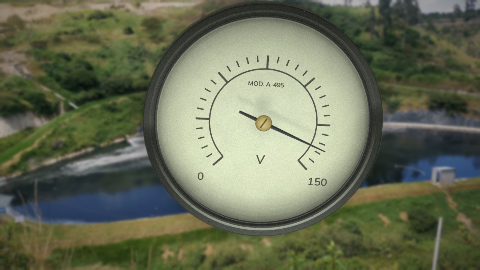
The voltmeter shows 137.5 V
